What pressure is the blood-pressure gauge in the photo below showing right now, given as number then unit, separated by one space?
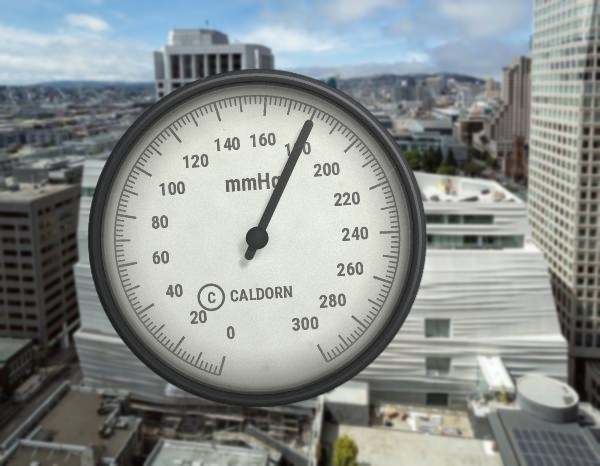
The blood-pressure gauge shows 180 mmHg
